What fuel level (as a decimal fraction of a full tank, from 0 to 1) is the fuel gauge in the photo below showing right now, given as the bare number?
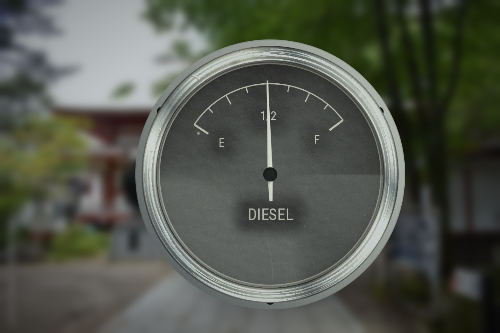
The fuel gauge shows 0.5
